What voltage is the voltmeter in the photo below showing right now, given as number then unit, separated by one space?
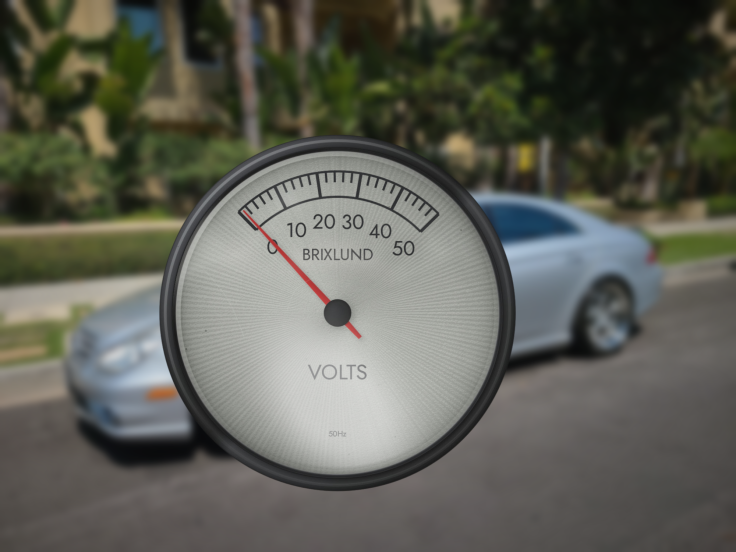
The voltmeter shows 1 V
